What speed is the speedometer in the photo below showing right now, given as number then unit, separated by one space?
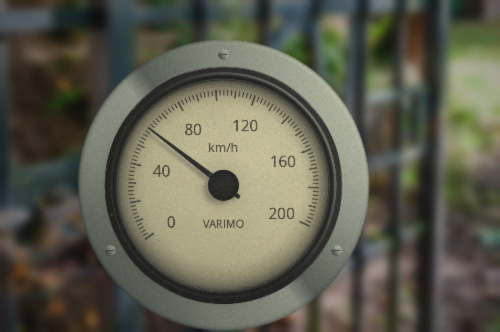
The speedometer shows 60 km/h
